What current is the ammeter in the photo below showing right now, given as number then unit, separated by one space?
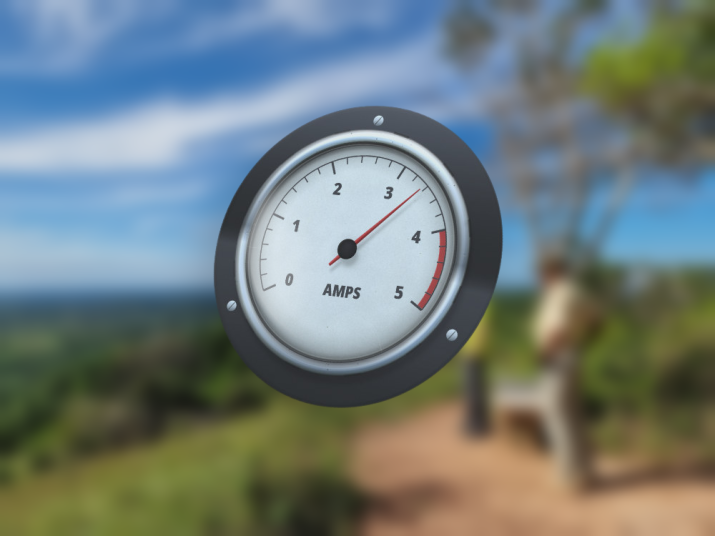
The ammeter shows 3.4 A
